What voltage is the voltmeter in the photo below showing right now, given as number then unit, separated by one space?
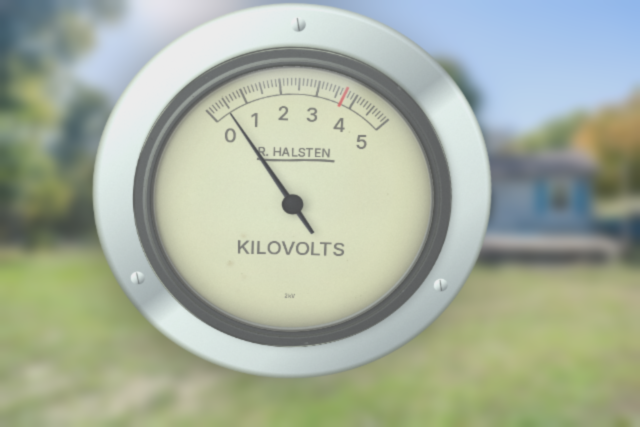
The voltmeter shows 0.5 kV
